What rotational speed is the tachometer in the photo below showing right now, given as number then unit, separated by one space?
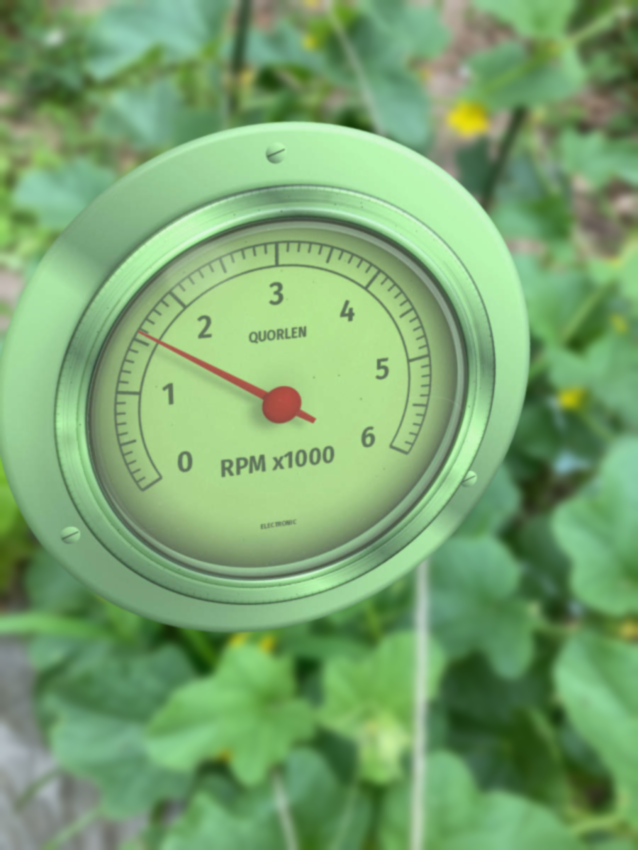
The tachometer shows 1600 rpm
